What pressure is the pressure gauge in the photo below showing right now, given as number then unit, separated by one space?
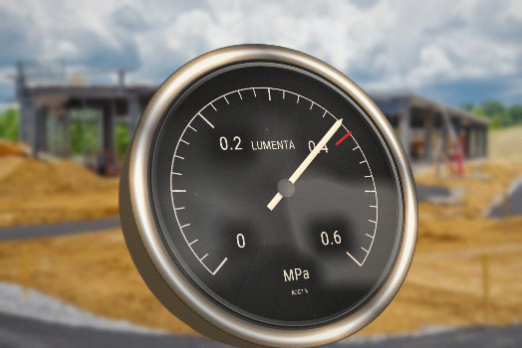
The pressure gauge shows 0.4 MPa
